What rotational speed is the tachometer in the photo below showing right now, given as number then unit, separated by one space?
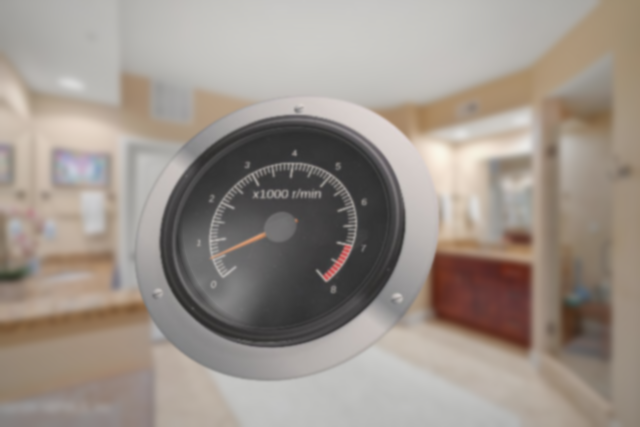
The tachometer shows 500 rpm
